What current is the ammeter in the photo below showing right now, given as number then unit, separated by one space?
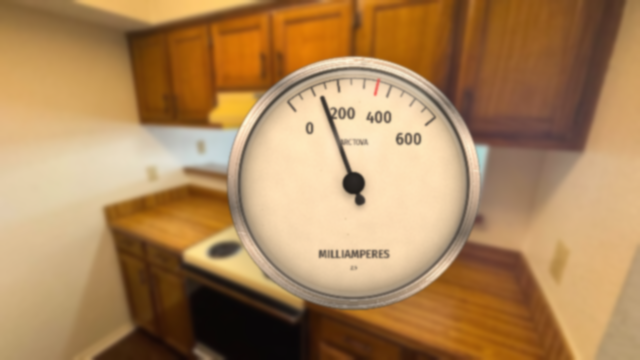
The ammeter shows 125 mA
